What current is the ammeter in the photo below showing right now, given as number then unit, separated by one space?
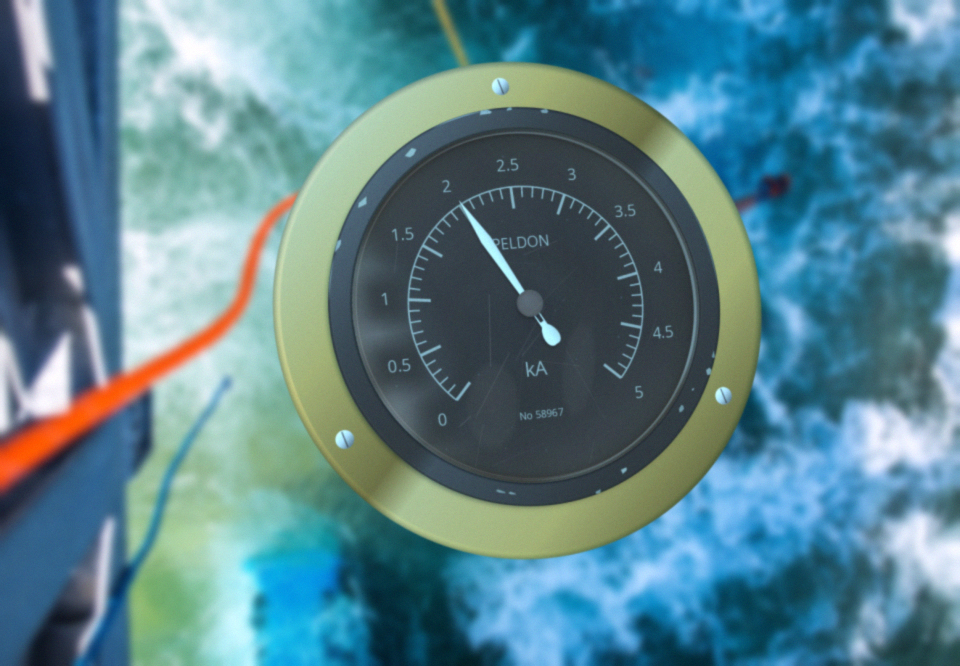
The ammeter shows 2 kA
